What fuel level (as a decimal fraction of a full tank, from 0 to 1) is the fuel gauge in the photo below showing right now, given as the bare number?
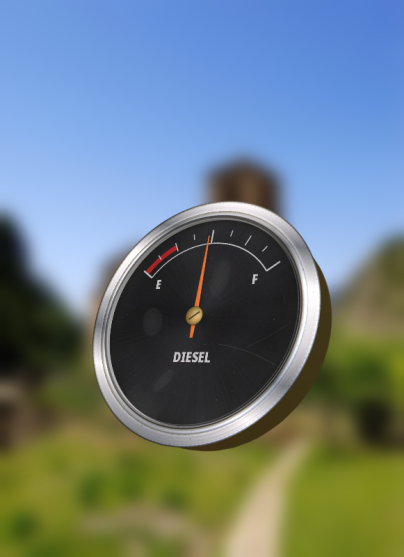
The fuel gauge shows 0.5
